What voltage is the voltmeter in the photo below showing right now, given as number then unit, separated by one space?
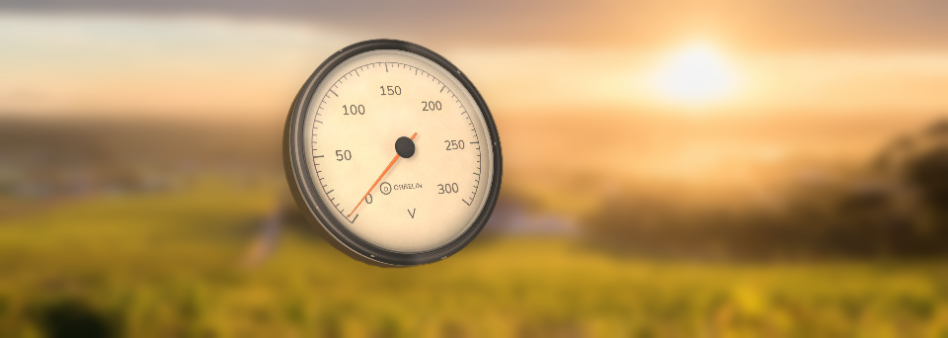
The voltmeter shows 5 V
